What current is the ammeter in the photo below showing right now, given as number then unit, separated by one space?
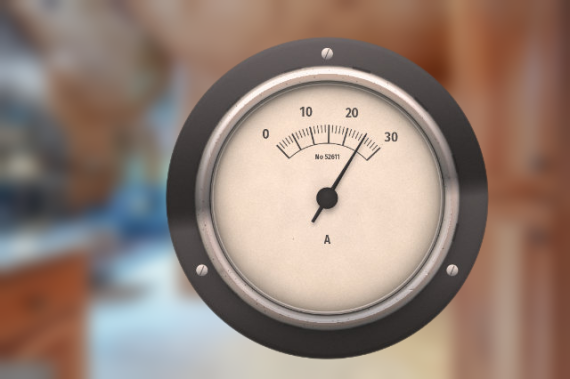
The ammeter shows 25 A
